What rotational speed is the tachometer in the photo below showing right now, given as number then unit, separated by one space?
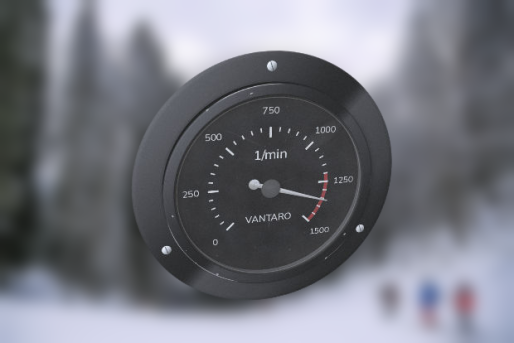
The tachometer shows 1350 rpm
